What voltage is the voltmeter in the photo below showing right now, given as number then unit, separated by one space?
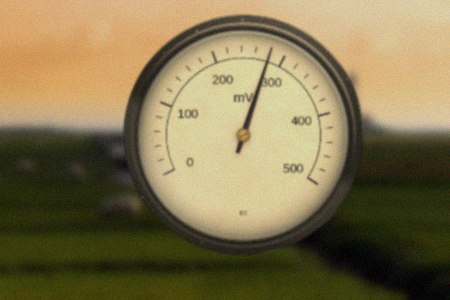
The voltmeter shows 280 mV
